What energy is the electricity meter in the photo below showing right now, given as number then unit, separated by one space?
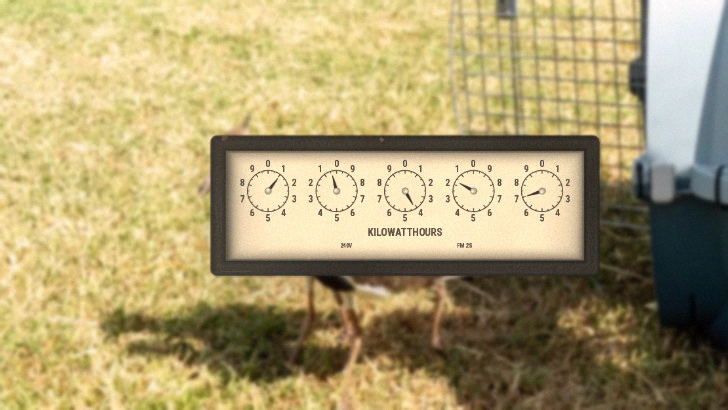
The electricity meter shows 10417 kWh
